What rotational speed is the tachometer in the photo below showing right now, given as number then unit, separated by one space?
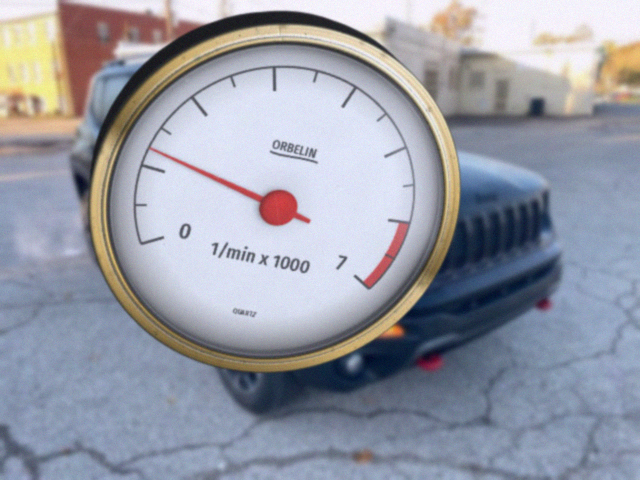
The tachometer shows 1250 rpm
